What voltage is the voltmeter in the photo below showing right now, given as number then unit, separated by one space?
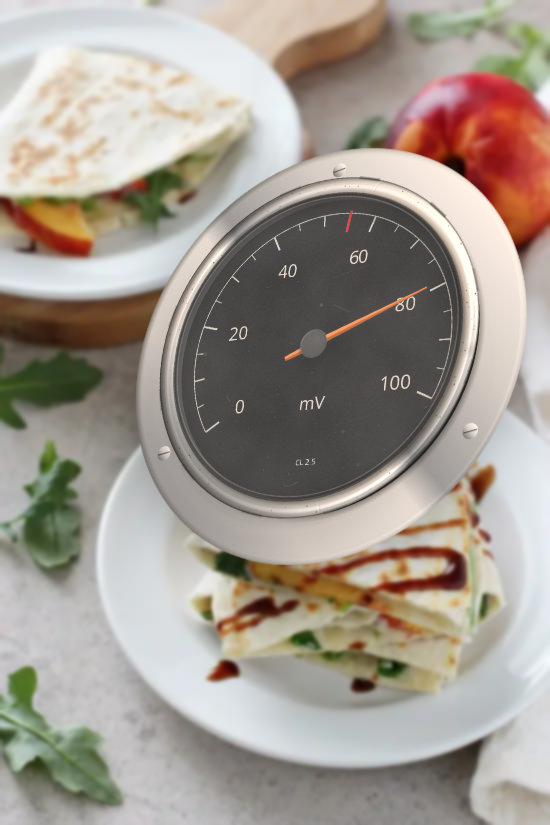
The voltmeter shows 80 mV
